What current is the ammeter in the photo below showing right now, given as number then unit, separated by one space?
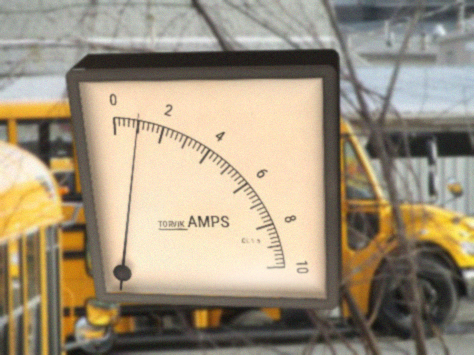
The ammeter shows 1 A
